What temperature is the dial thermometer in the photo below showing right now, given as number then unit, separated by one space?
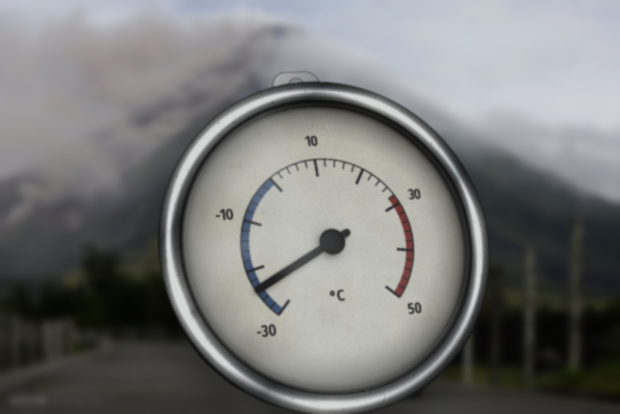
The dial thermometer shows -24 °C
